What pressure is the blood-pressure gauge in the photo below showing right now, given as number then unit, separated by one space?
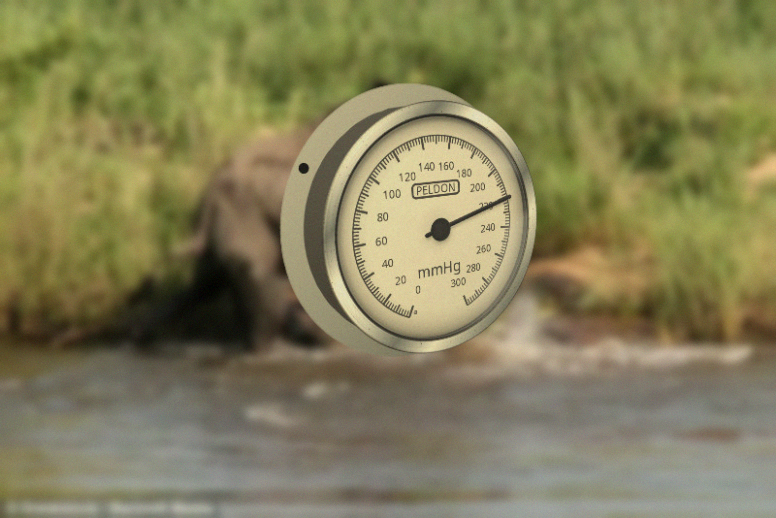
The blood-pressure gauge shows 220 mmHg
